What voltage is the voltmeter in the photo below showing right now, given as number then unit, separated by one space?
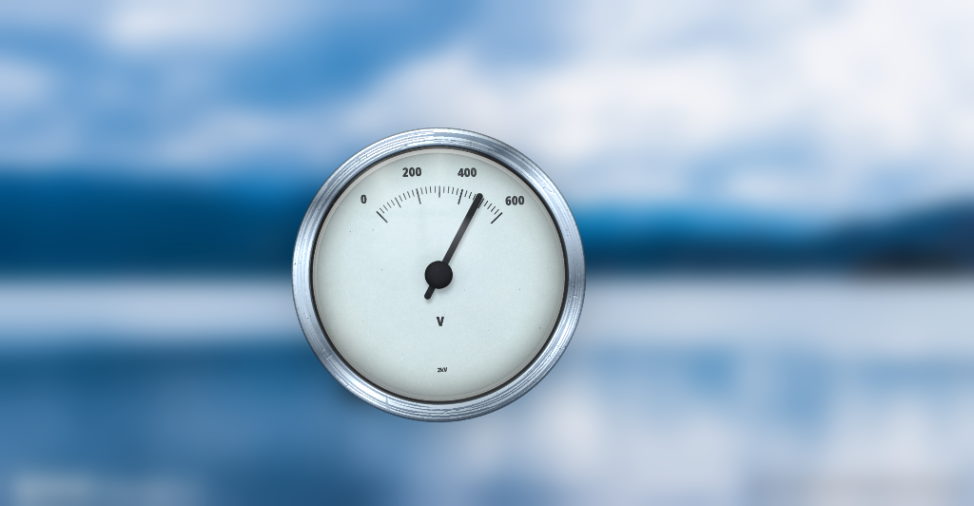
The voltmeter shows 480 V
